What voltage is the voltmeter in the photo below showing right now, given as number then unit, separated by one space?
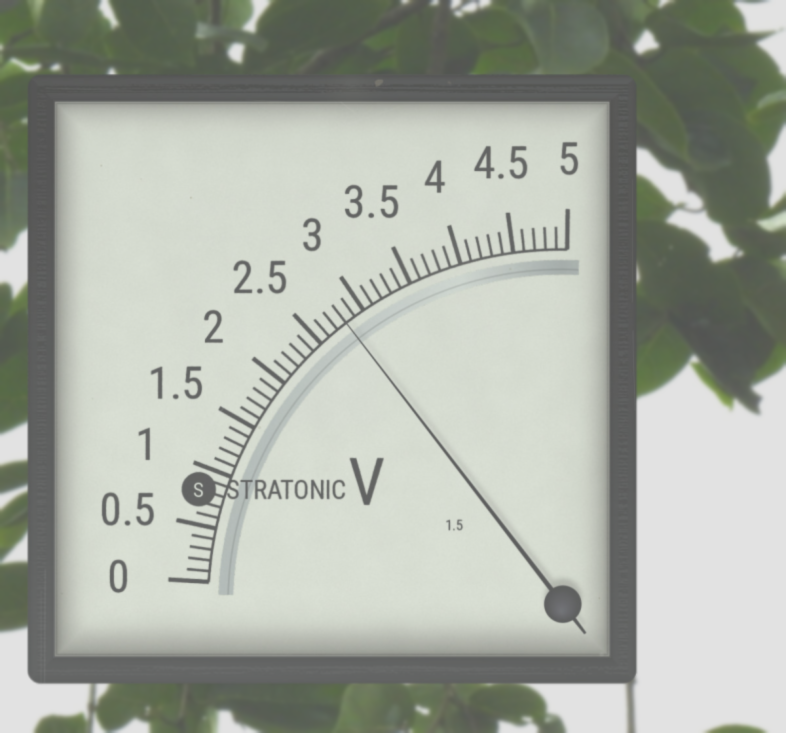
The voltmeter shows 2.8 V
